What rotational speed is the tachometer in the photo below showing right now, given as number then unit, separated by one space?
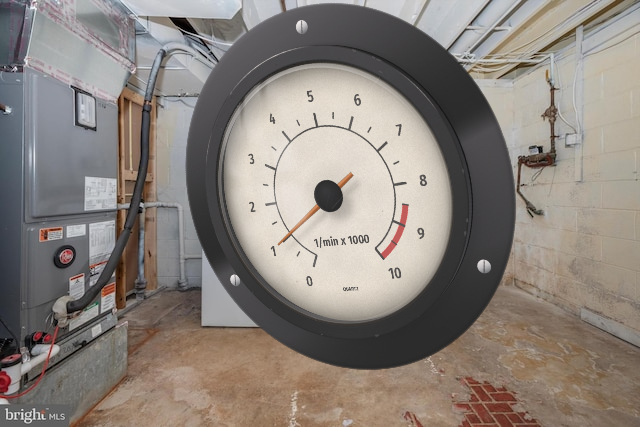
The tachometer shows 1000 rpm
